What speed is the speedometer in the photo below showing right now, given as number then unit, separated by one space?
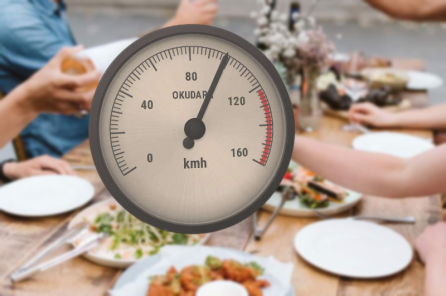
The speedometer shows 98 km/h
